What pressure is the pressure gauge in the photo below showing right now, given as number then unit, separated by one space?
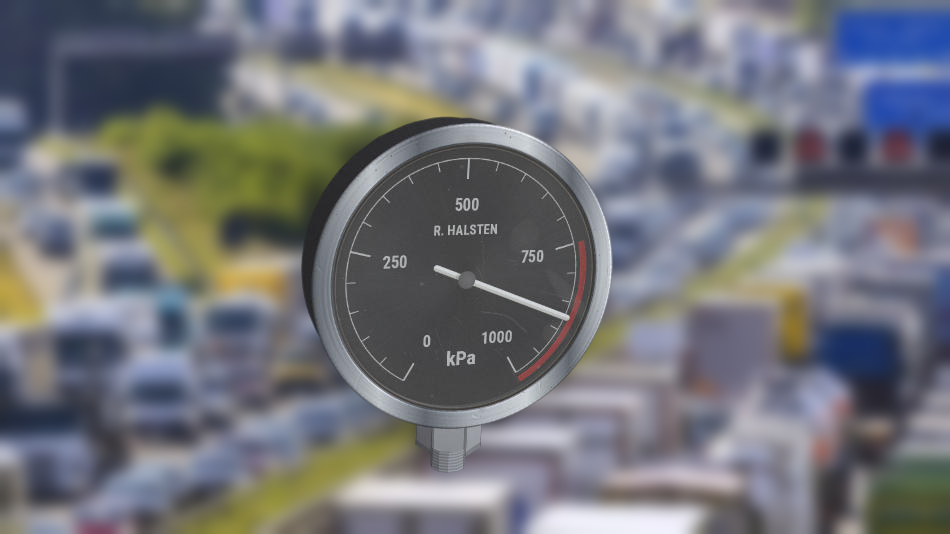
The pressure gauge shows 875 kPa
